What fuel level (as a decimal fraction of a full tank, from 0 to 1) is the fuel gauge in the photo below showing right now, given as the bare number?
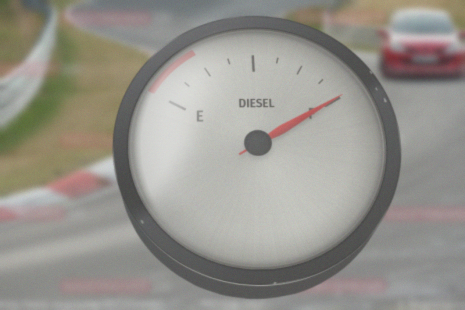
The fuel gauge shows 1
